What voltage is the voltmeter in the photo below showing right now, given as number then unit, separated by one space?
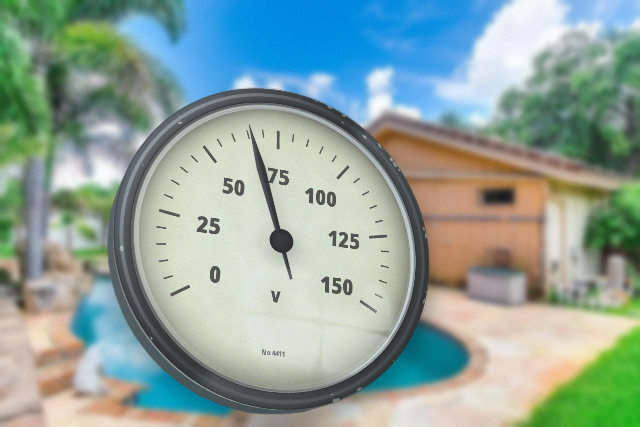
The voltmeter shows 65 V
